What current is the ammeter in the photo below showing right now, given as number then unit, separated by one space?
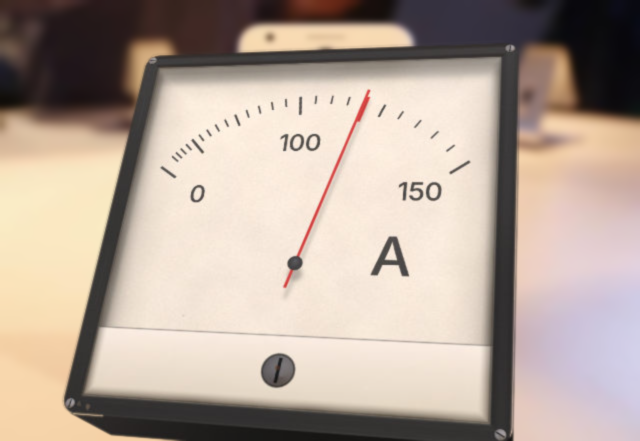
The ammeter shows 120 A
